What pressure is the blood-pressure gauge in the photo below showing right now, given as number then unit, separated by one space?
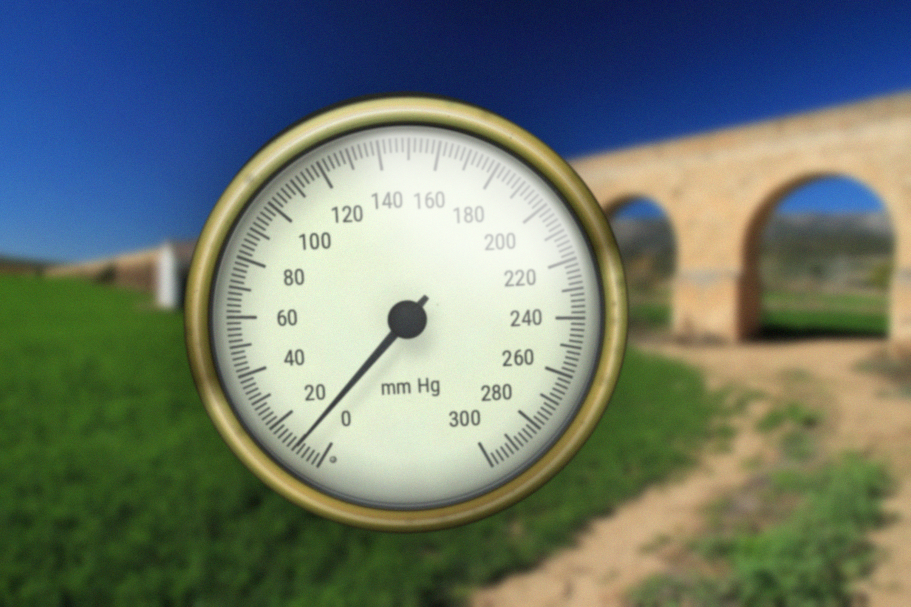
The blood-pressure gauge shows 10 mmHg
